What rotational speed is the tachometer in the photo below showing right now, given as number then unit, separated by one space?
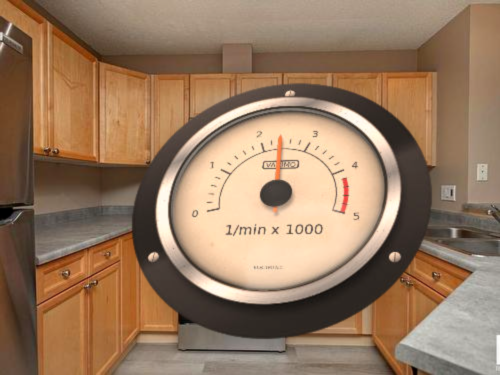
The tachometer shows 2400 rpm
